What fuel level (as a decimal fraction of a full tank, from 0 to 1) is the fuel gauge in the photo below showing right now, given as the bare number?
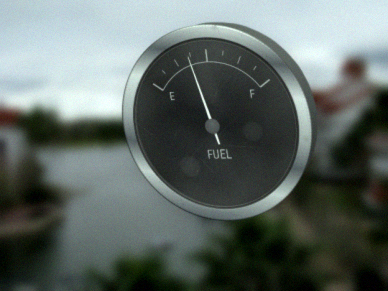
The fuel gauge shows 0.375
